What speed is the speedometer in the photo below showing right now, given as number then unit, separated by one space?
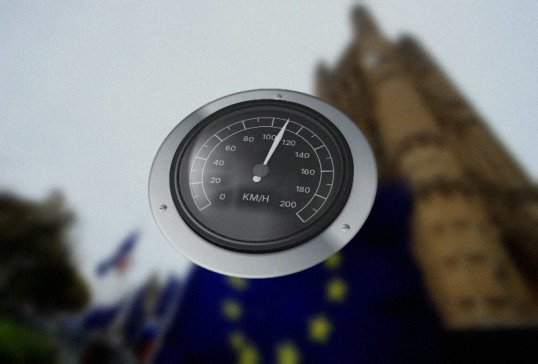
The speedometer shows 110 km/h
